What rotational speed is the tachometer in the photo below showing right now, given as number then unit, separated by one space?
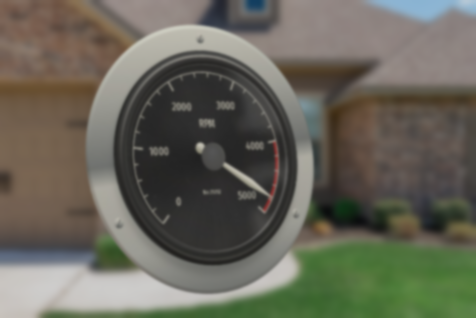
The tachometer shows 4800 rpm
